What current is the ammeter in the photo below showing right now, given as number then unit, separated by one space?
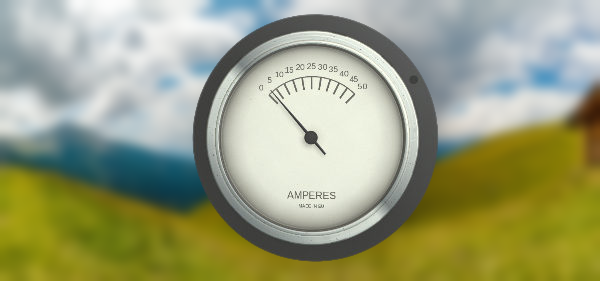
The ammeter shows 2.5 A
